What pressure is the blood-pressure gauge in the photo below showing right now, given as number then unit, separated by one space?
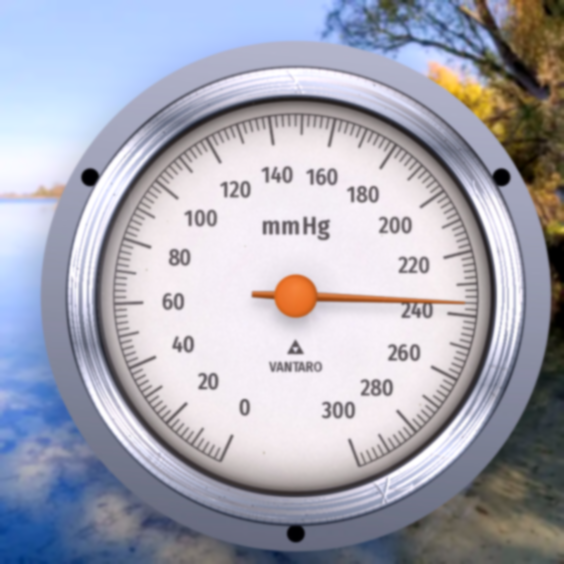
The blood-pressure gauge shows 236 mmHg
